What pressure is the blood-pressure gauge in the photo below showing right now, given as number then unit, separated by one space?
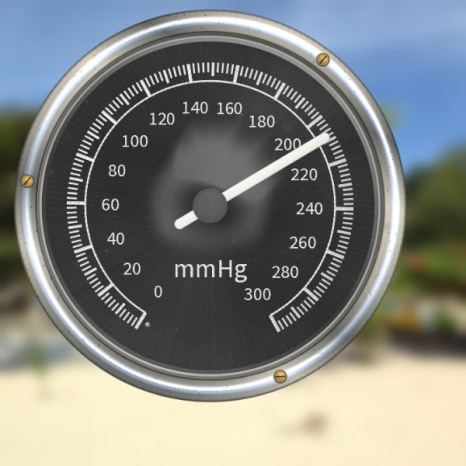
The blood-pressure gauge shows 208 mmHg
